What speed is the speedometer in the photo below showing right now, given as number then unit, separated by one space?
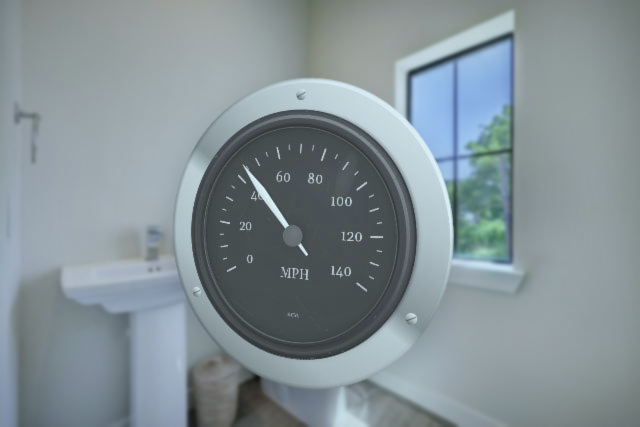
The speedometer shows 45 mph
